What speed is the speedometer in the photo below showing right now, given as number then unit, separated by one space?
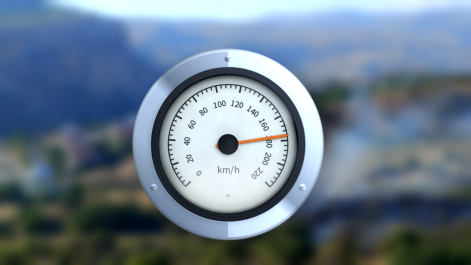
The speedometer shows 176 km/h
